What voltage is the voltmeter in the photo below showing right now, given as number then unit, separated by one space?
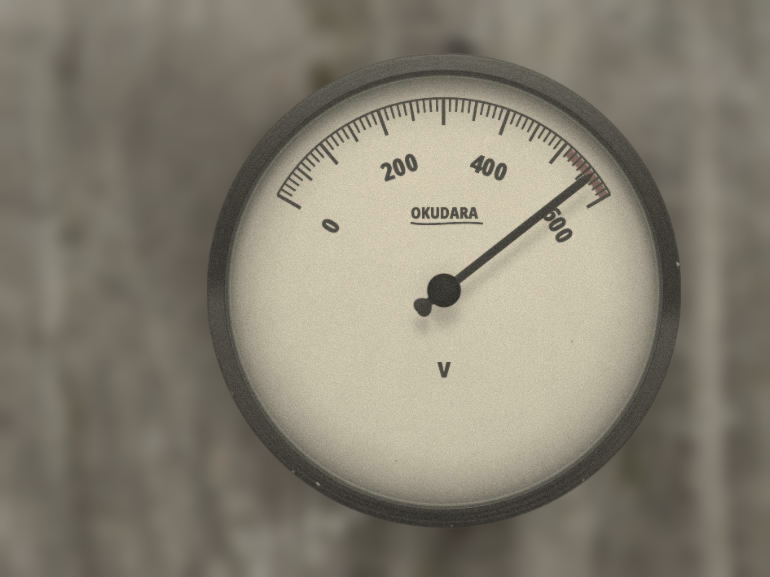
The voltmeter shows 560 V
